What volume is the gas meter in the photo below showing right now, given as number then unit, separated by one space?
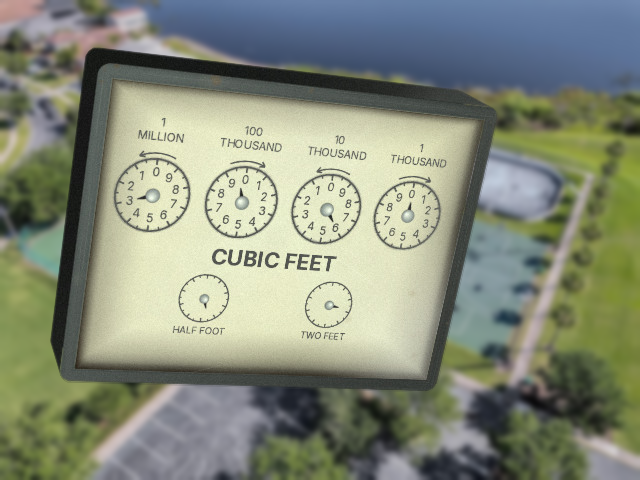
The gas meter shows 296000 ft³
